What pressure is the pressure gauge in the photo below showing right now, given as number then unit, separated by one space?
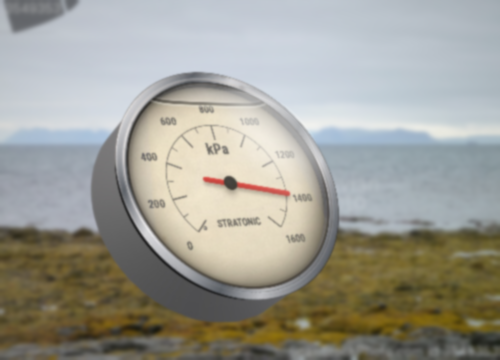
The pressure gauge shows 1400 kPa
